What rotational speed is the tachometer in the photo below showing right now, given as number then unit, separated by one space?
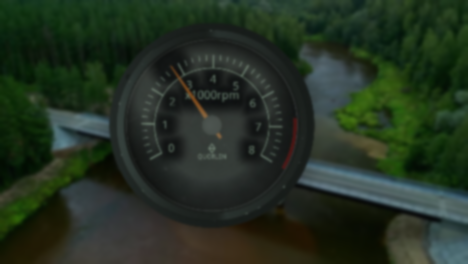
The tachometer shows 2800 rpm
